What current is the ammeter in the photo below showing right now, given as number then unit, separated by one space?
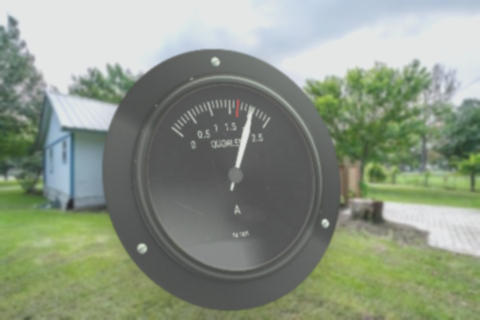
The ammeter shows 2 A
